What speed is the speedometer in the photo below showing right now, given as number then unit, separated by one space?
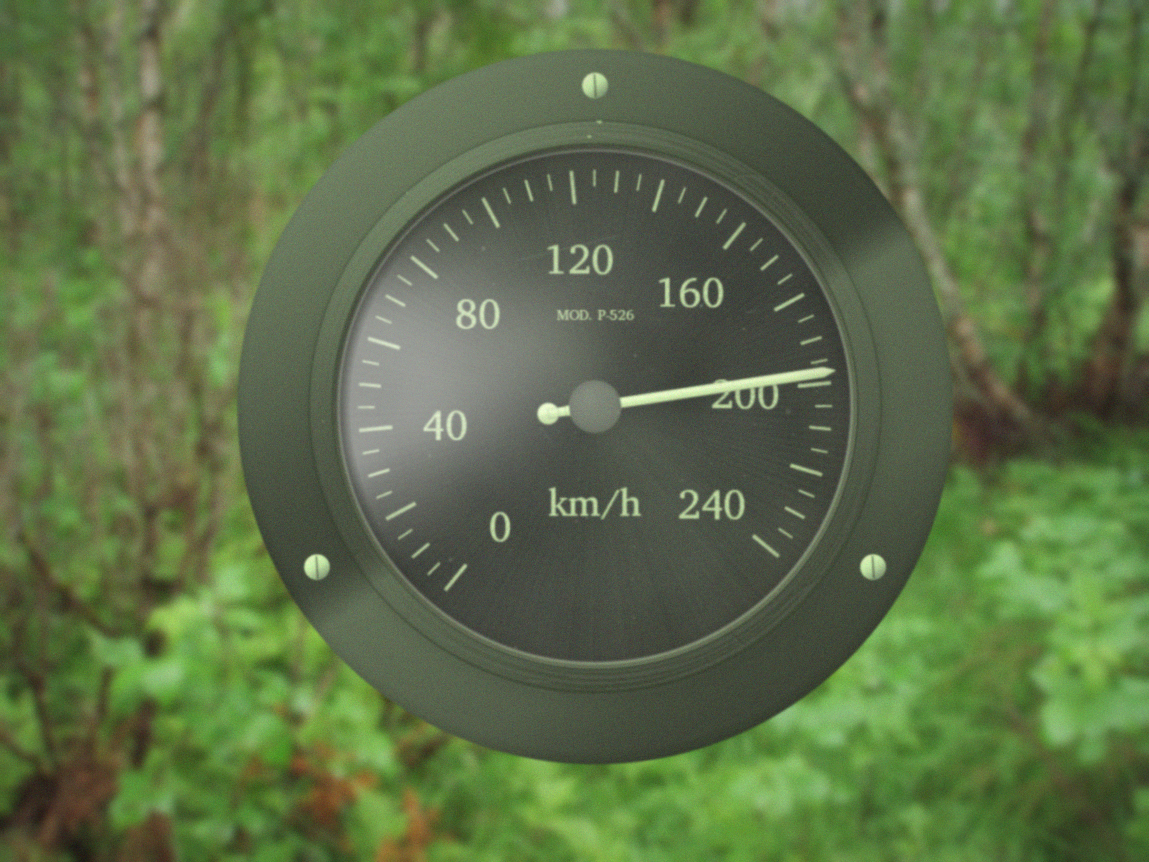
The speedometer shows 197.5 km/h
